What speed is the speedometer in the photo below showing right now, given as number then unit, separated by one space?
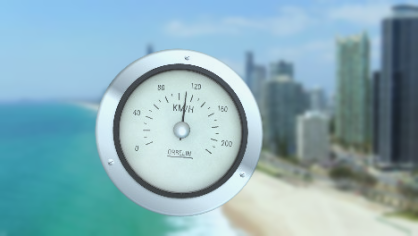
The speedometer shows 110 km/h
